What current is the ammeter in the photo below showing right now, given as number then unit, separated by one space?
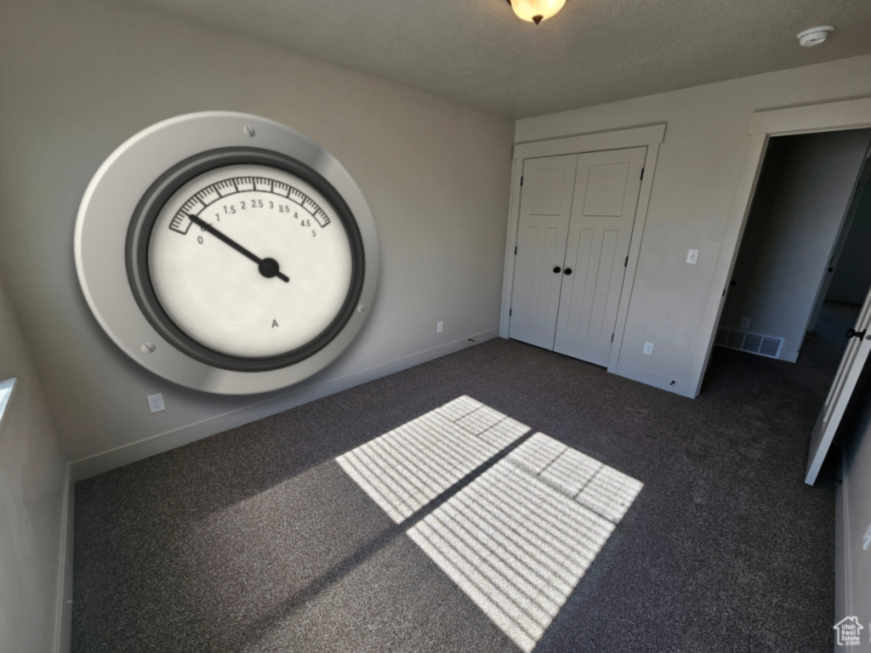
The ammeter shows 0.5 A
